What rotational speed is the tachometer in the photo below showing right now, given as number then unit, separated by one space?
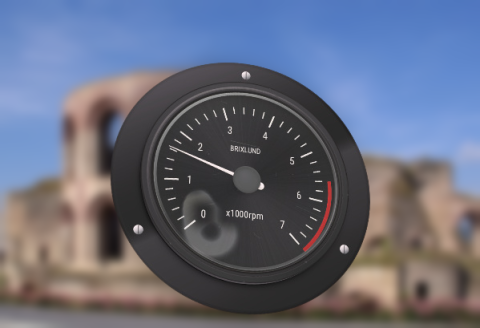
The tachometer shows 1600 rpm
